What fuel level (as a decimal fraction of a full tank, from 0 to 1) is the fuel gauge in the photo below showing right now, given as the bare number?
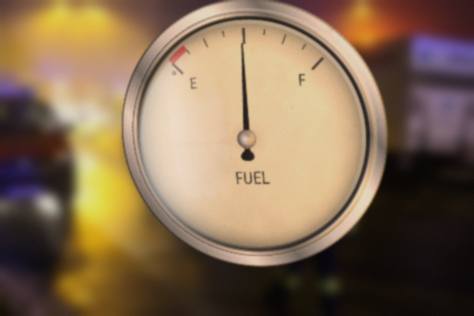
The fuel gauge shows 0.5
